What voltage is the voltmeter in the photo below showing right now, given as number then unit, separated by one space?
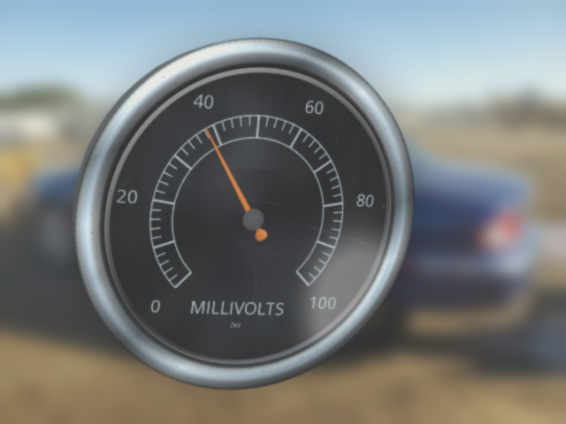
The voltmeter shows 38 mV
